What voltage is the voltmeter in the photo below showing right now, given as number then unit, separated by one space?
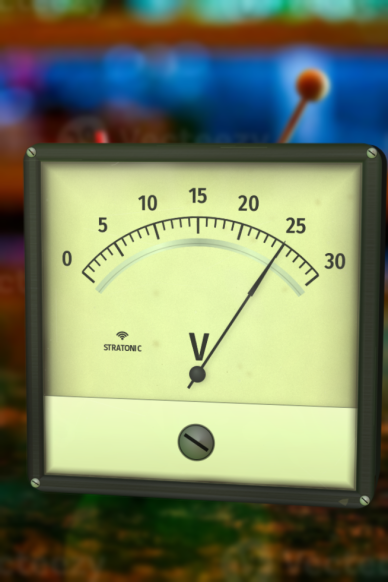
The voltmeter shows 25 V
